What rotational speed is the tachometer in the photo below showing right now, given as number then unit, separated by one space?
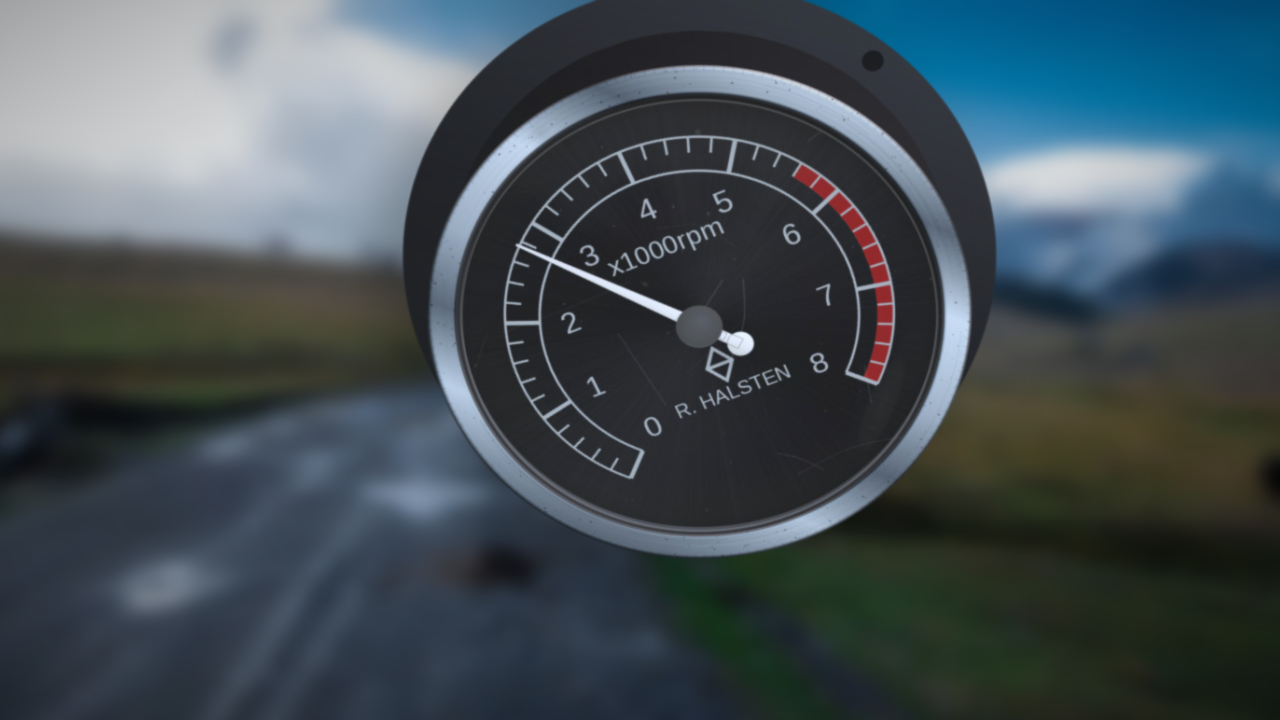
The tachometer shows 2800 rpm
